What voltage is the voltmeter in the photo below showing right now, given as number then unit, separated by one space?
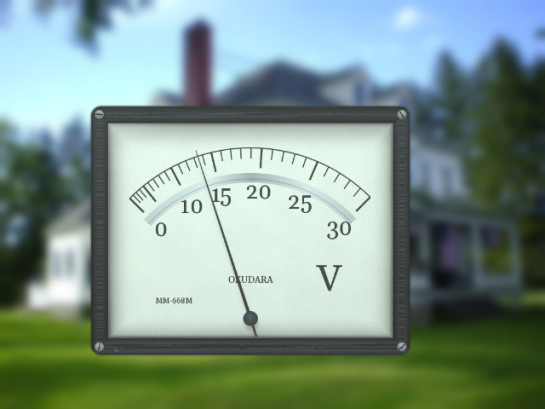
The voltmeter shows 13.5 V
